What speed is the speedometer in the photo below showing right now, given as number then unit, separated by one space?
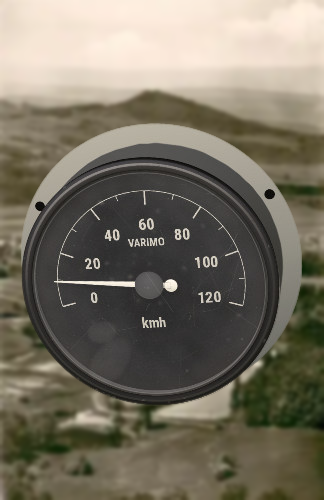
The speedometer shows 10 km/h
